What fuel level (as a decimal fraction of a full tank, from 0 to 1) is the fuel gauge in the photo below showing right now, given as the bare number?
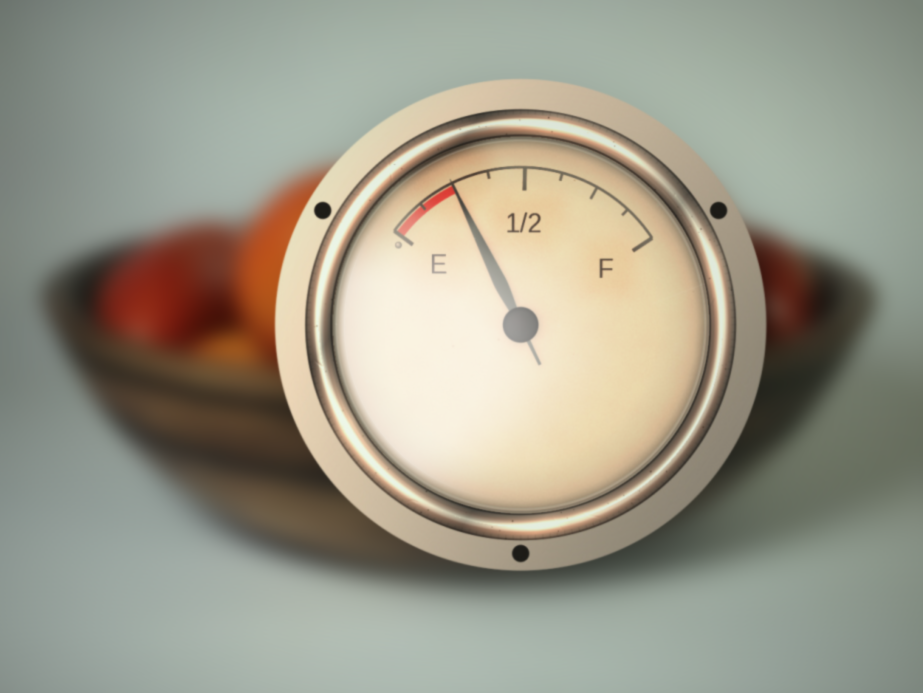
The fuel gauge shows 0.25
